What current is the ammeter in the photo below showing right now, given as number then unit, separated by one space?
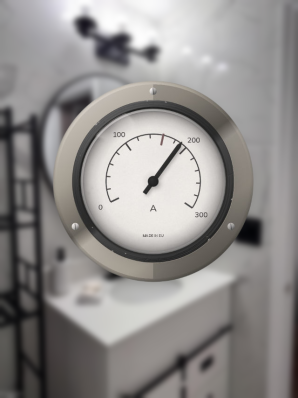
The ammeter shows 190 A
